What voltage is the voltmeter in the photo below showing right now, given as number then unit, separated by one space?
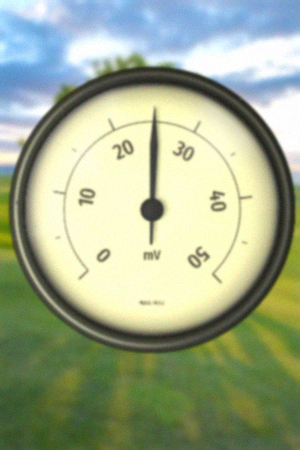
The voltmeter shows 25 mV
